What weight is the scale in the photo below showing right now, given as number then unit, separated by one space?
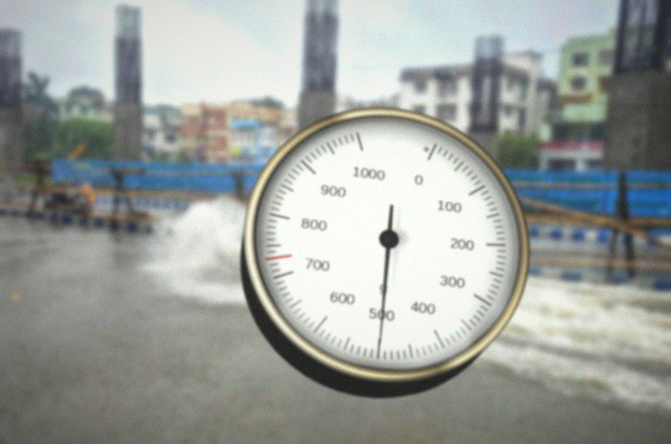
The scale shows 500 g
